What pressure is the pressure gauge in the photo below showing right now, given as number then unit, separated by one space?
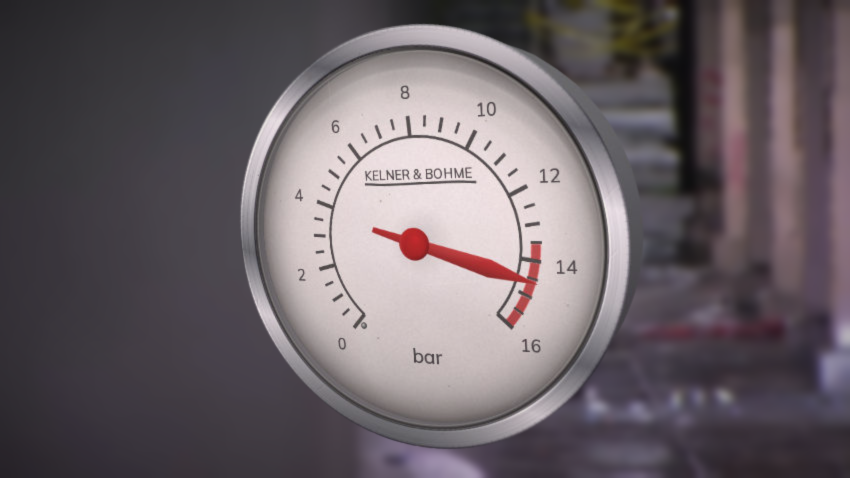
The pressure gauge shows 14.5 bar
